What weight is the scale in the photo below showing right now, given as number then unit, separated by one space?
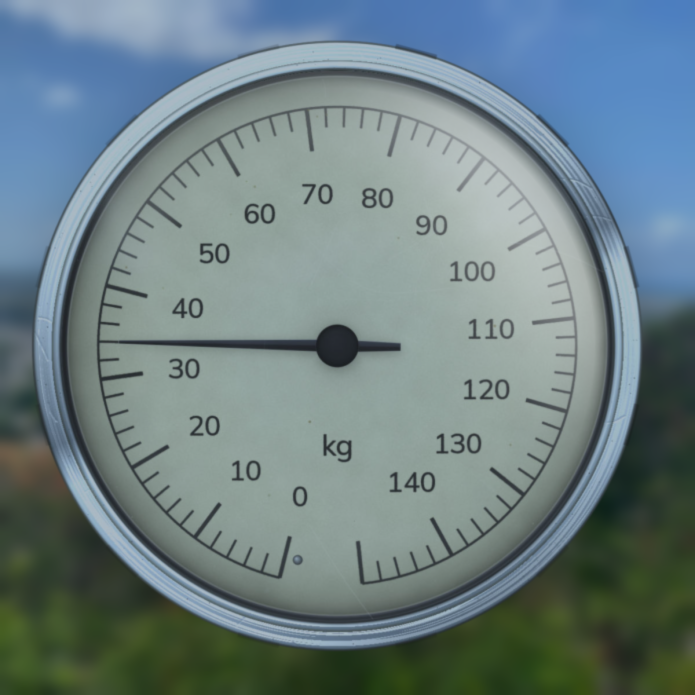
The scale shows 34 kg
